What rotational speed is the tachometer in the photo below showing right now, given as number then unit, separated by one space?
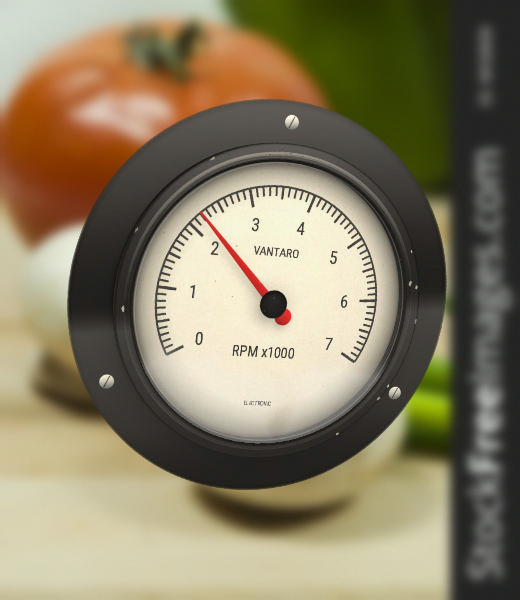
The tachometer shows 2200 rpm
